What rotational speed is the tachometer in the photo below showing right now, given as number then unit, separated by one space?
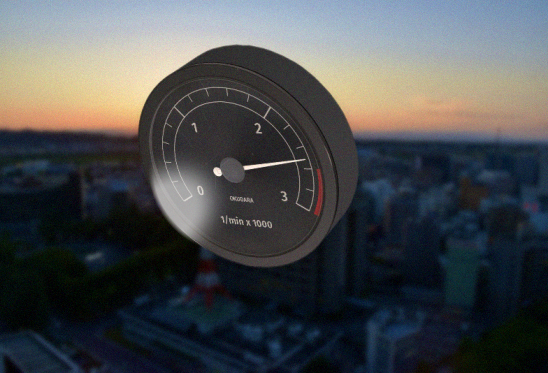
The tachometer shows 2500 rpm
